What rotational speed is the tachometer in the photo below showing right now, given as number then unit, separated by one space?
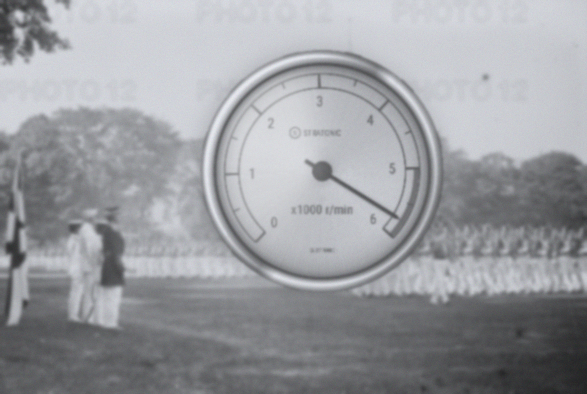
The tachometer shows 5750 rpm
